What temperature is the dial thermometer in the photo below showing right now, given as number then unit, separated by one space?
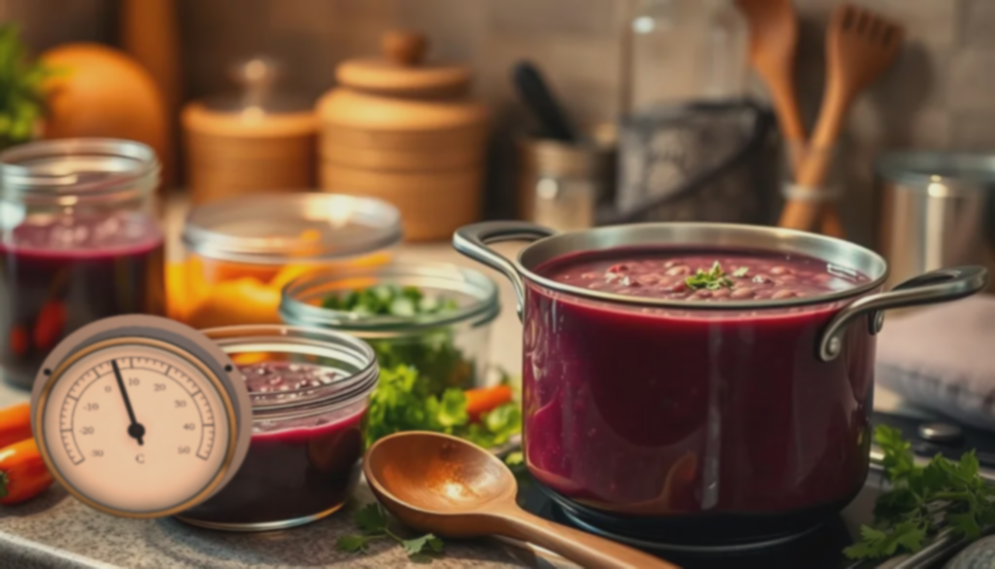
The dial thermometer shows 6 °C
